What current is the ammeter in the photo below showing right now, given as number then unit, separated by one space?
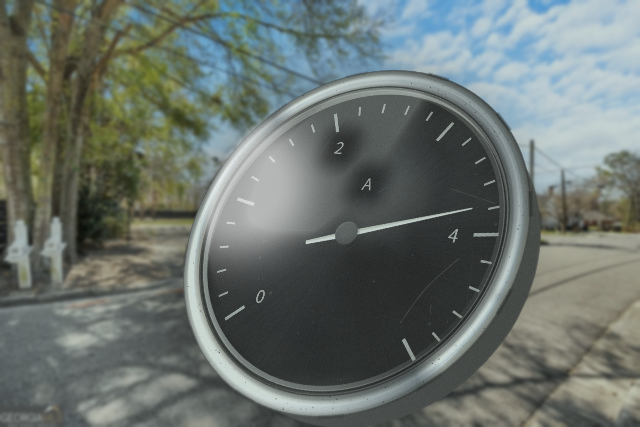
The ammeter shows 3.8 A
